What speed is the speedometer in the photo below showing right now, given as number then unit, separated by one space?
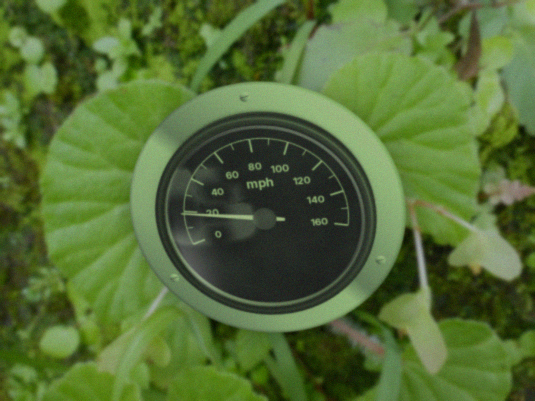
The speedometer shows 20 mph
